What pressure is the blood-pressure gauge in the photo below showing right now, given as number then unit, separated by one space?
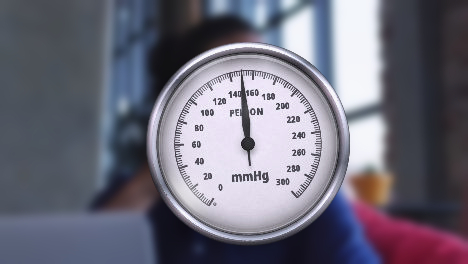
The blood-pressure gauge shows 150 mmHg
